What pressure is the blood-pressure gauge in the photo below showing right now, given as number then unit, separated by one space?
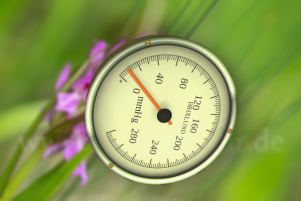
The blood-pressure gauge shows 10 mmHg
